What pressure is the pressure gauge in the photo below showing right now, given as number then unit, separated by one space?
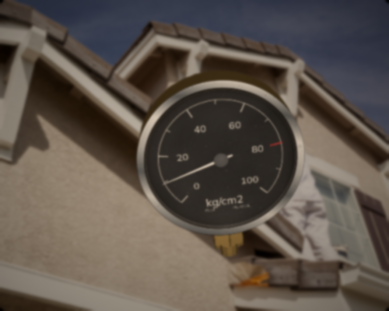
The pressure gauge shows 10 kg/cm²
